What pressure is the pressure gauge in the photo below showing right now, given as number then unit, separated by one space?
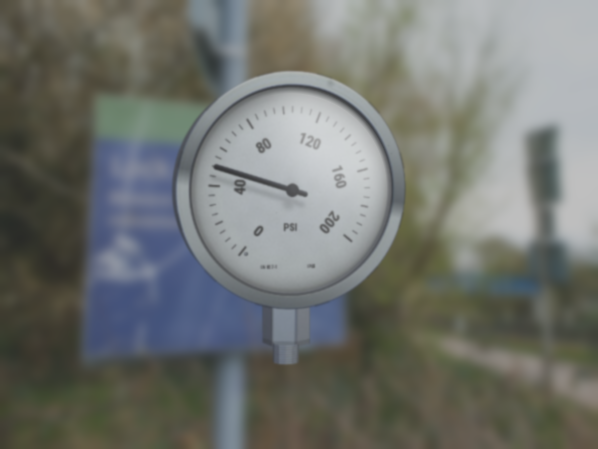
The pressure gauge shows 50 psi
